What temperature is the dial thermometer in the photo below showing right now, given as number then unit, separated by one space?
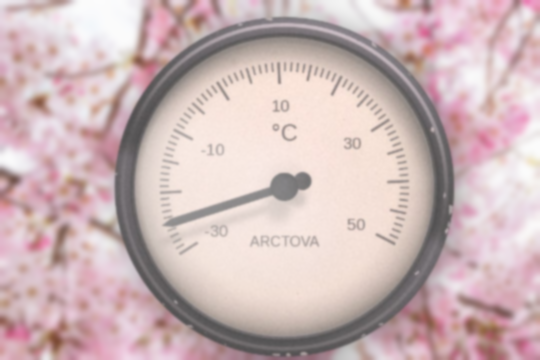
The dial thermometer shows -25 °C
